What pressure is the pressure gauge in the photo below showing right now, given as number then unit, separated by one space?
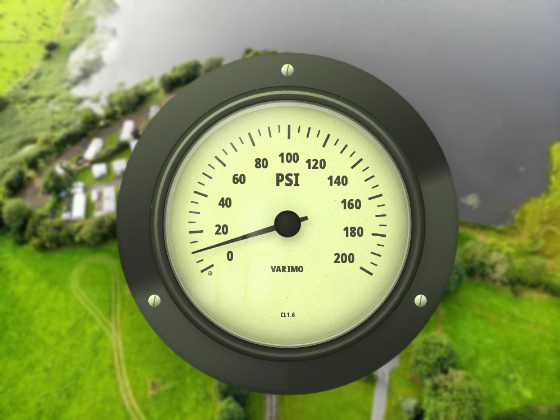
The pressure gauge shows 10 psi
